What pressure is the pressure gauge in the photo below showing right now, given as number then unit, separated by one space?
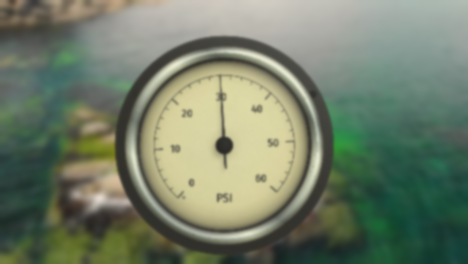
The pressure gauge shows 30 psi
